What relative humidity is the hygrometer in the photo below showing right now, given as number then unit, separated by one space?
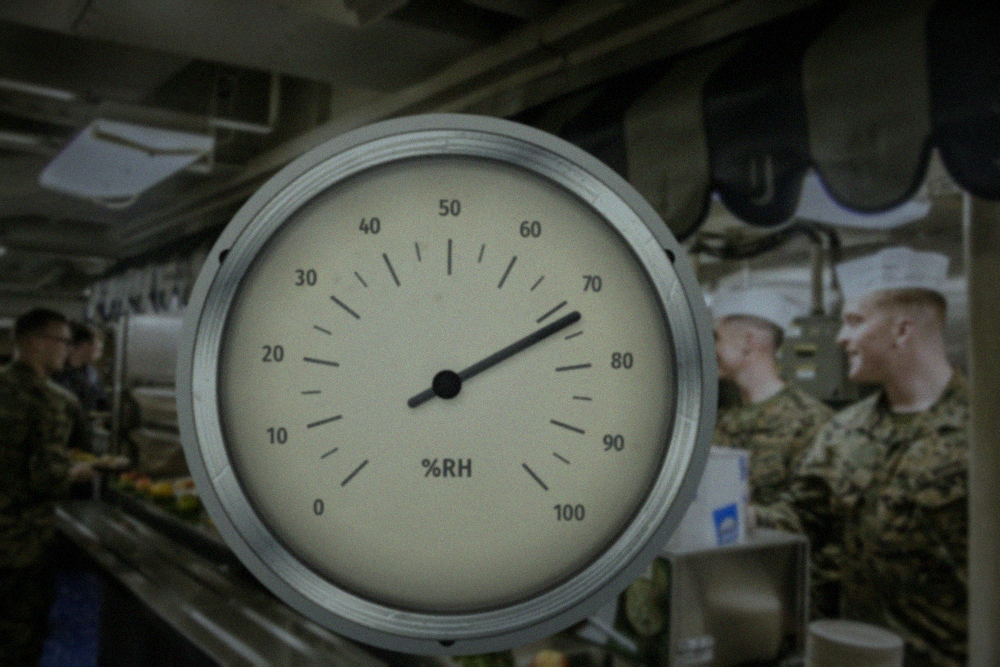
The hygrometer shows 72.5 %
